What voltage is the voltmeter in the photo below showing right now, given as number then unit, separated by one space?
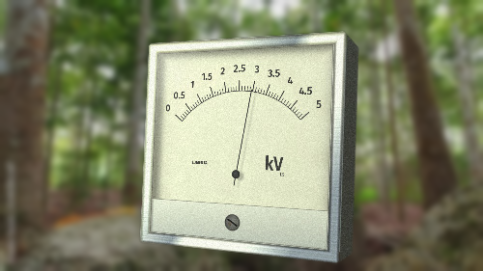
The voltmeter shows 3 kV
